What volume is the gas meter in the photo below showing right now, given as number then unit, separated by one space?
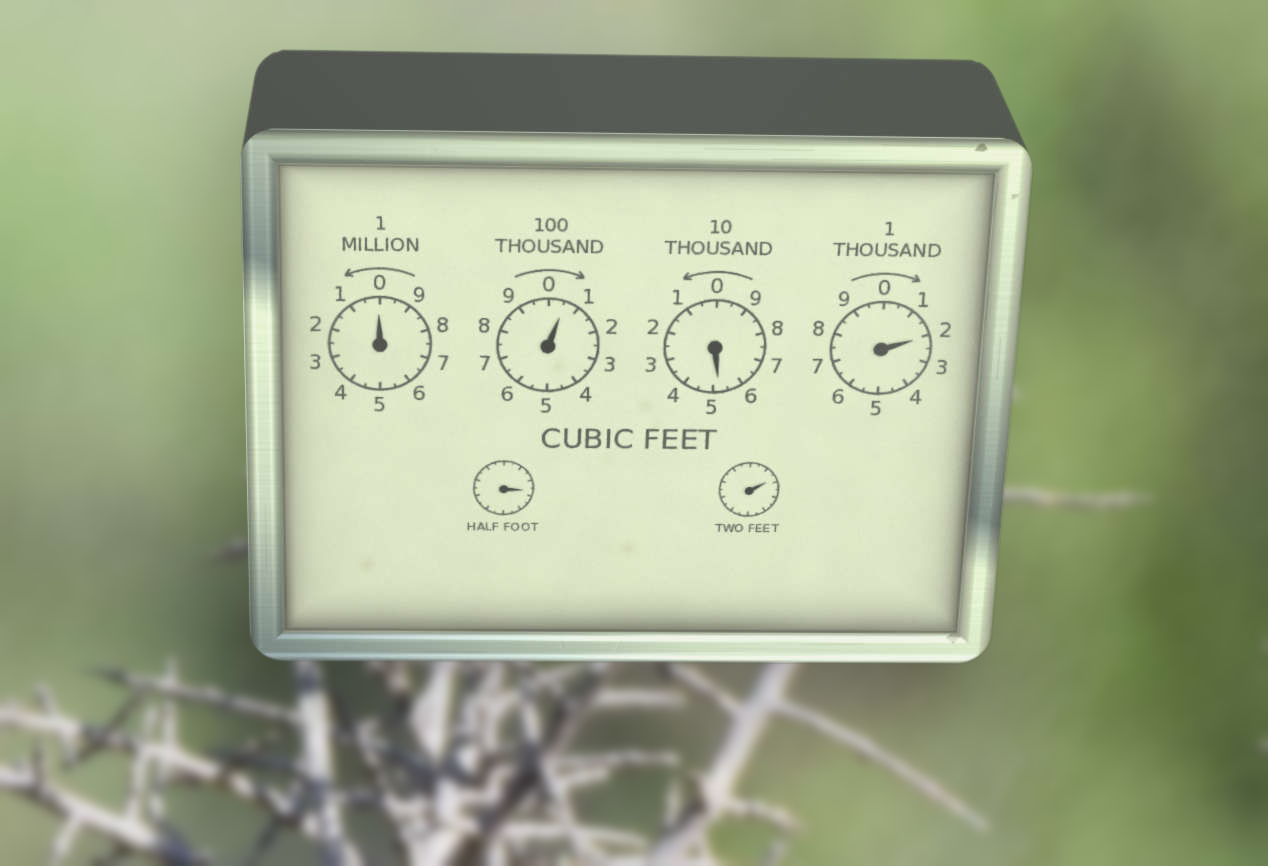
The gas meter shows 5200 ft³
